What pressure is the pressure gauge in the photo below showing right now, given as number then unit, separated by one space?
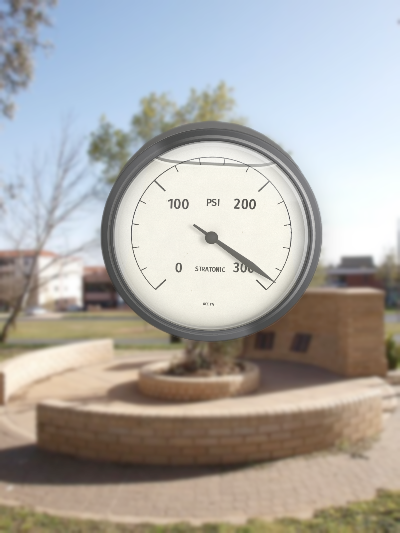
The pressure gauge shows 290 psi
